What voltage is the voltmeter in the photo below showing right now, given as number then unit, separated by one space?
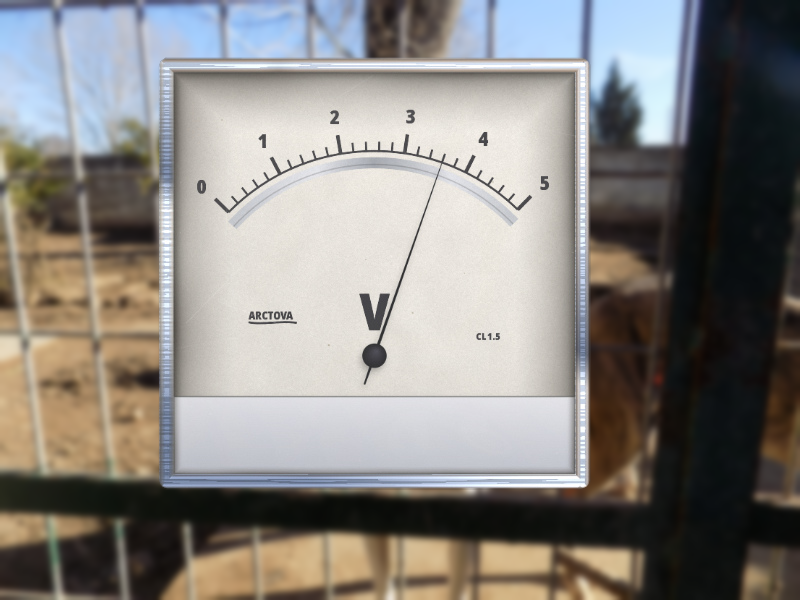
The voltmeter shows 3.6 V
